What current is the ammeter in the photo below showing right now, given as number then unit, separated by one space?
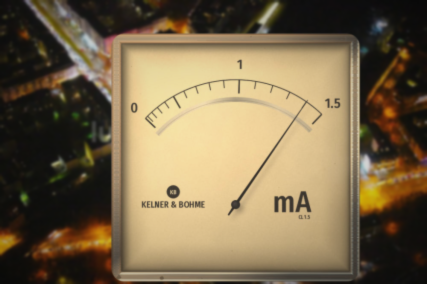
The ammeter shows 1.4 mA
